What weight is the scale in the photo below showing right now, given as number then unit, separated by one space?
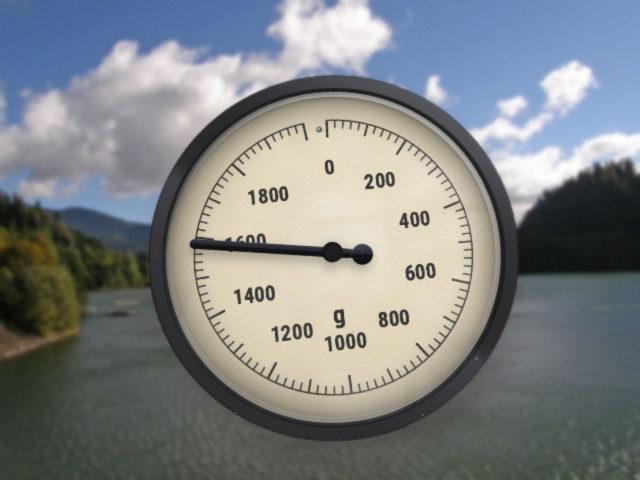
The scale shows 1580 g
